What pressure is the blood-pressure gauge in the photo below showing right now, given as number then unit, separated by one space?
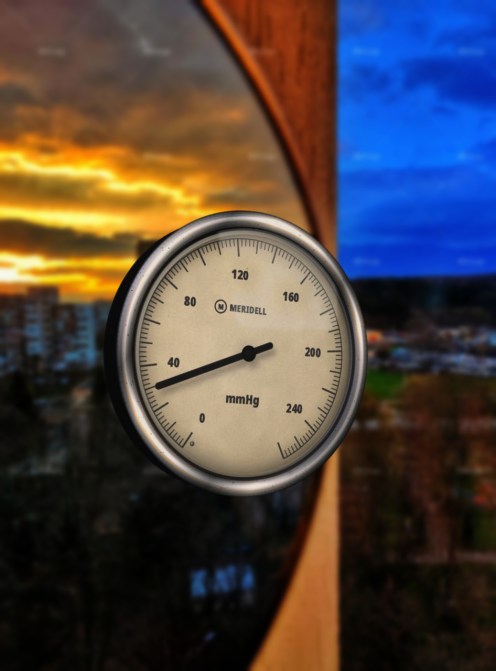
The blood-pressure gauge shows 30 mmHg
